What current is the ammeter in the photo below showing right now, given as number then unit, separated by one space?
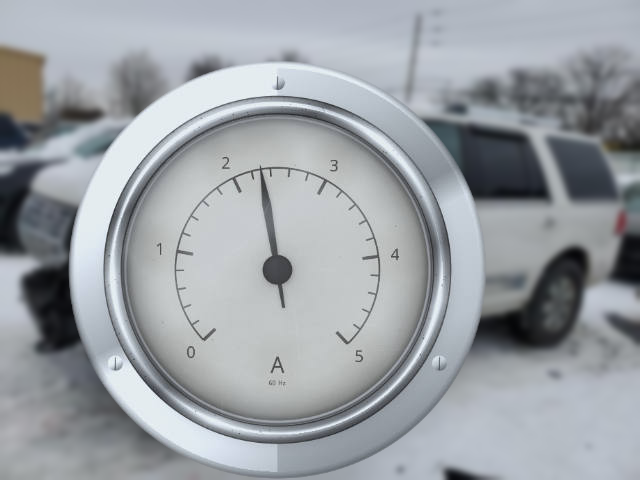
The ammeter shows 2.3 A
